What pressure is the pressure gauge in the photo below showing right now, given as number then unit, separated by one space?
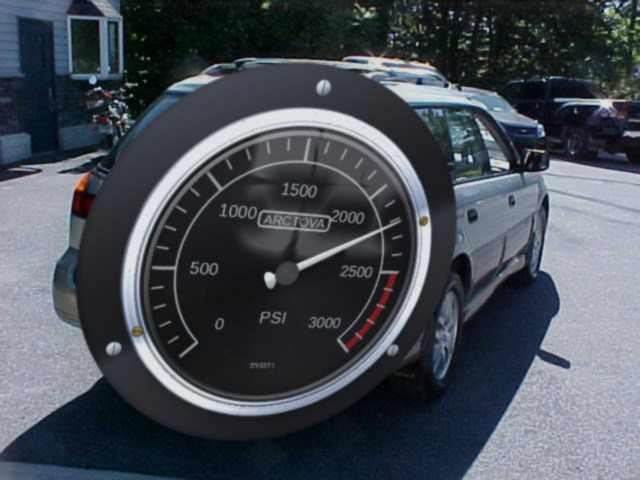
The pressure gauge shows 2200 psi
